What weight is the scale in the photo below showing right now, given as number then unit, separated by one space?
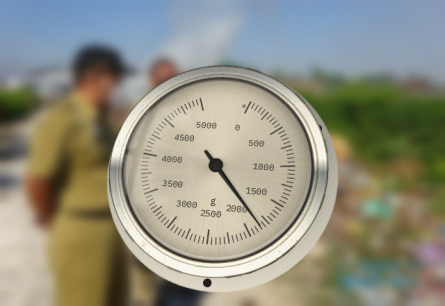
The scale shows 1850 g
